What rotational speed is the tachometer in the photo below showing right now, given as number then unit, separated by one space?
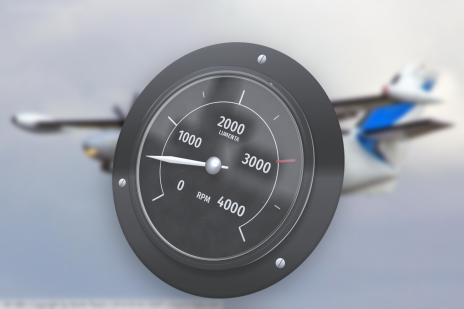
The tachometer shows 500 rpm
